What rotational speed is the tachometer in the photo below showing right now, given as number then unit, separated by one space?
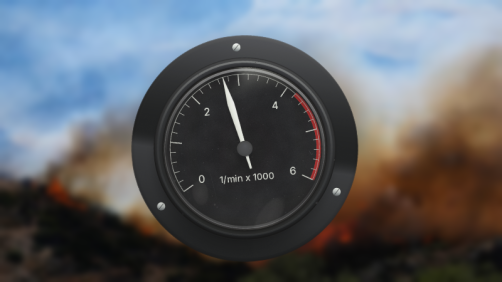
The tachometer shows 2700 rpm
